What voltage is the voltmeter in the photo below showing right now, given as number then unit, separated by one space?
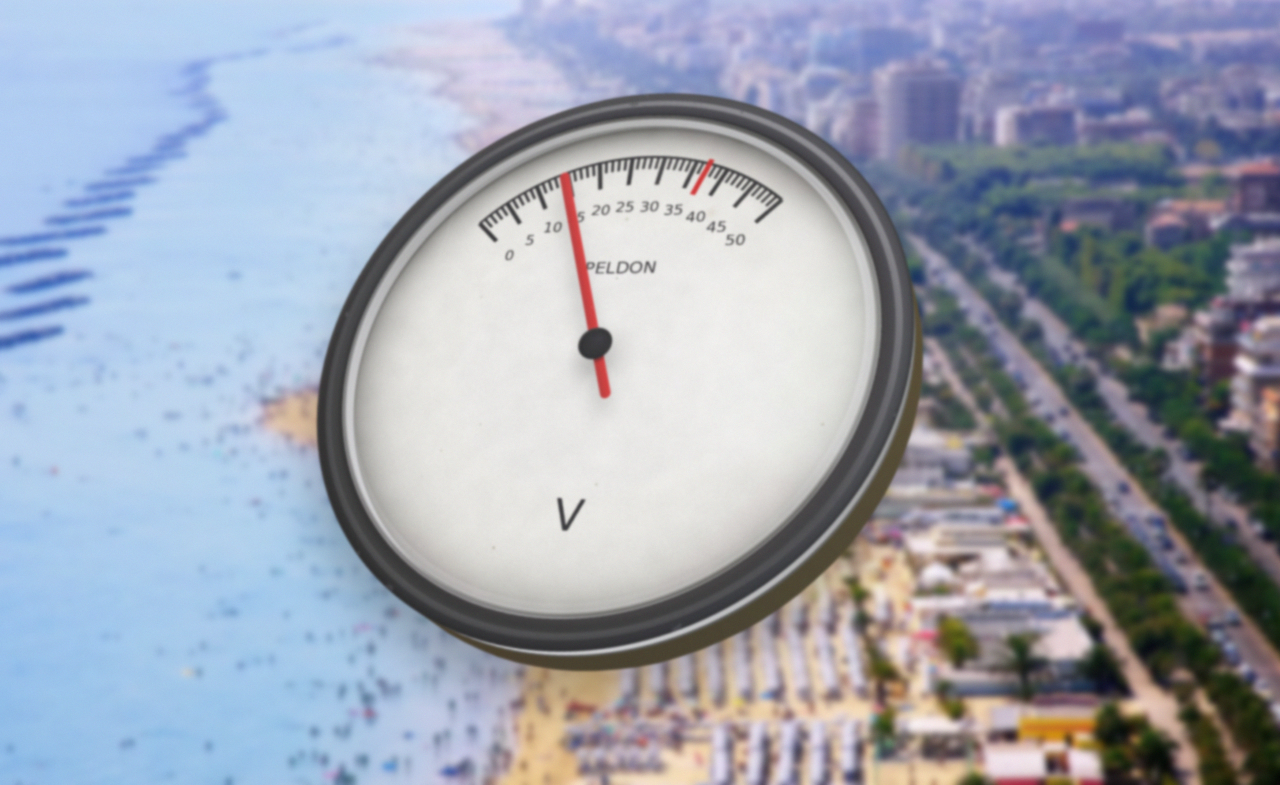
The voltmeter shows 15 V
